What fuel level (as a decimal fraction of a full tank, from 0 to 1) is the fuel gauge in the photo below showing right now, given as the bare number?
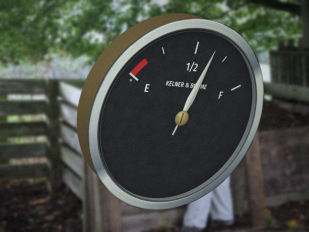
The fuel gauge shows 0.625
